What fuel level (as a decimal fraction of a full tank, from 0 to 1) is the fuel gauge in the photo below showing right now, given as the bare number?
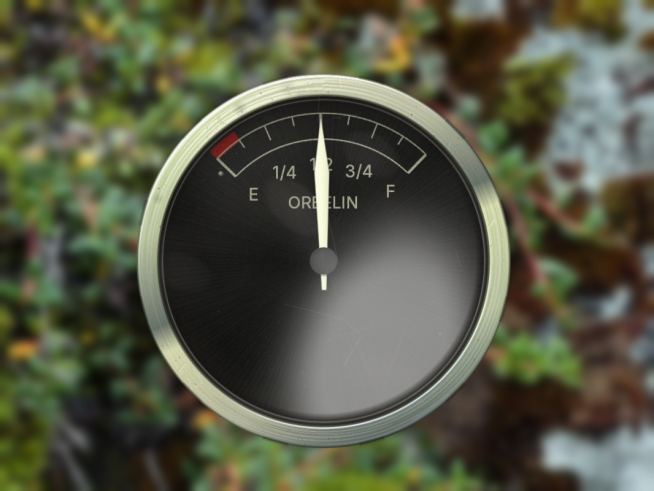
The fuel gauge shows 0.5
